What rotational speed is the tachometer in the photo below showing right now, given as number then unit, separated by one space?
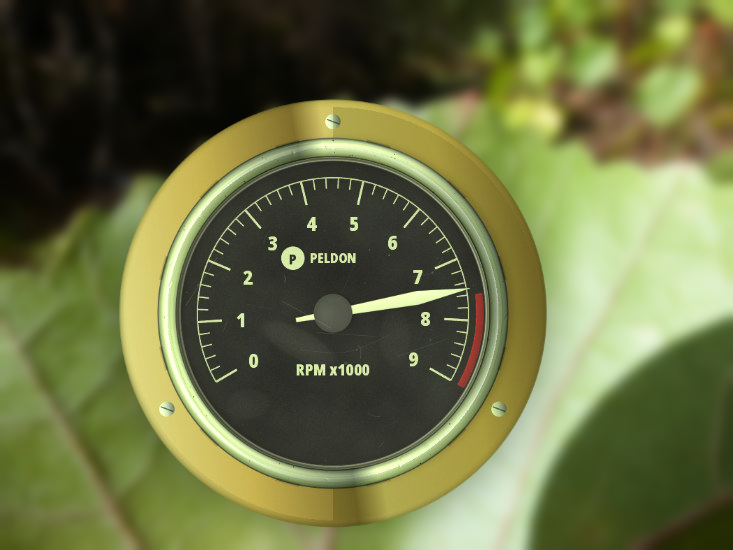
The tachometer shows 7500 rpm
